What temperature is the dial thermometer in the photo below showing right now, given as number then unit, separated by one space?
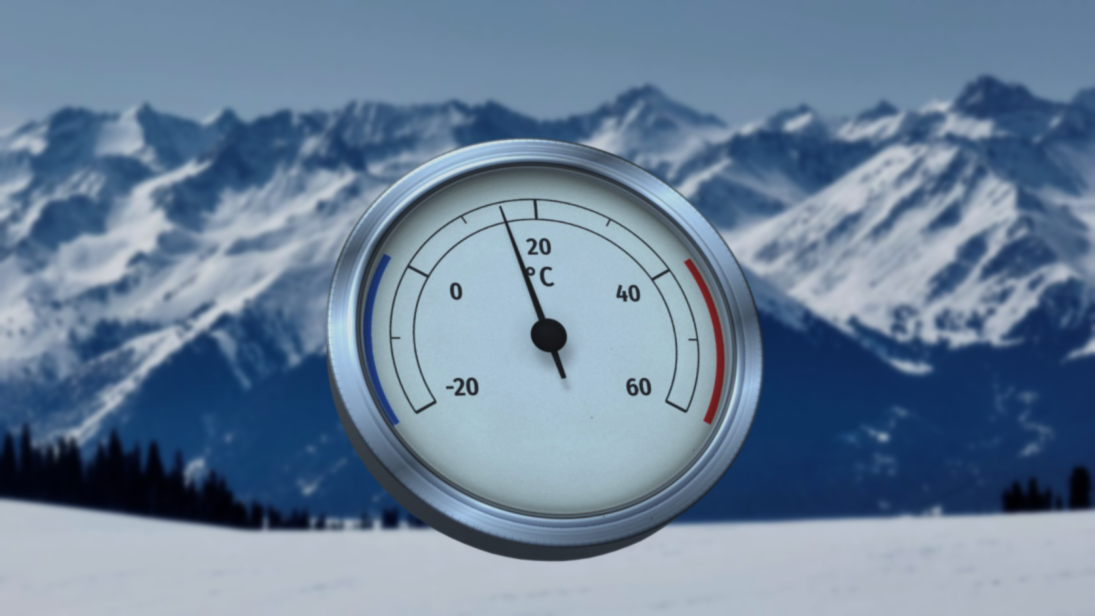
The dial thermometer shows 15 °C
